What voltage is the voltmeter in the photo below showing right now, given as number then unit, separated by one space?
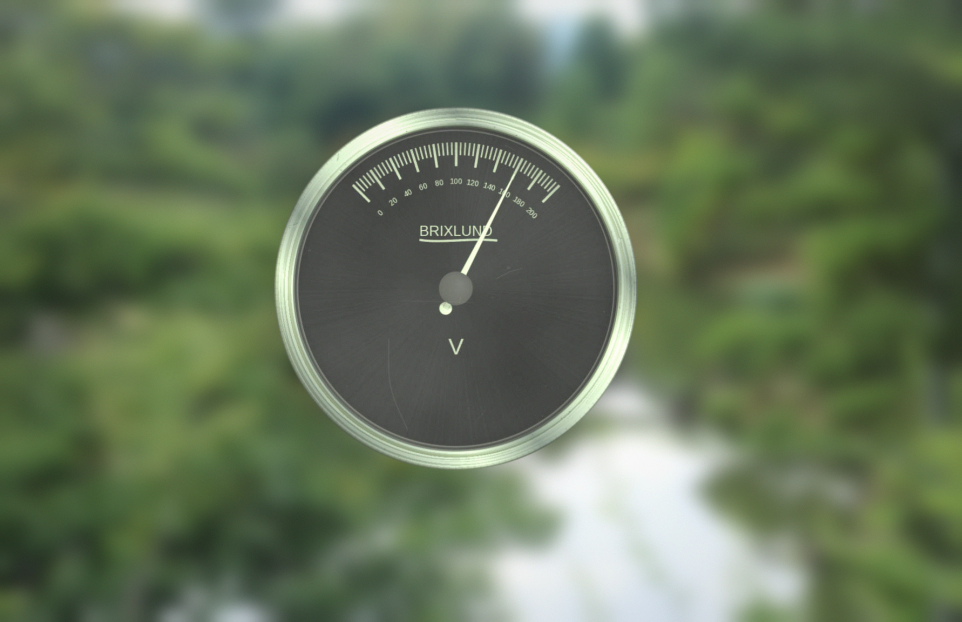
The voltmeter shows 160 V
